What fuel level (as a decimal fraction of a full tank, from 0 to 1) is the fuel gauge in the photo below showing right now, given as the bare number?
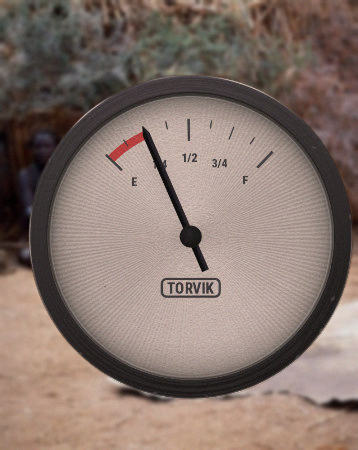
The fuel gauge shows 0.25
